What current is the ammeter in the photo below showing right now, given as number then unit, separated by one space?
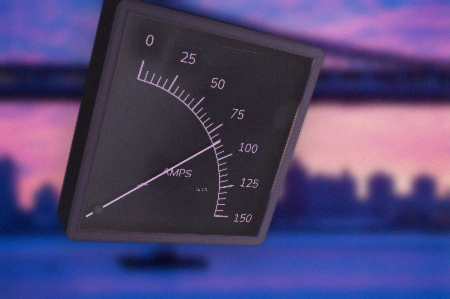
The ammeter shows 85 A
